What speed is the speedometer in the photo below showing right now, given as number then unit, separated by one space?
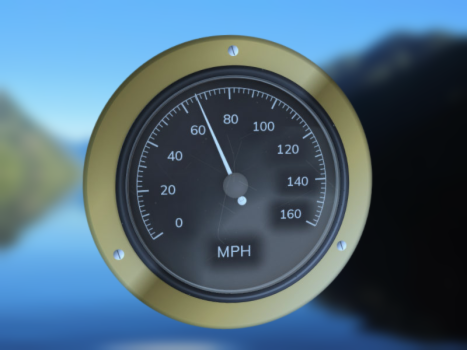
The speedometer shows 66 mph
